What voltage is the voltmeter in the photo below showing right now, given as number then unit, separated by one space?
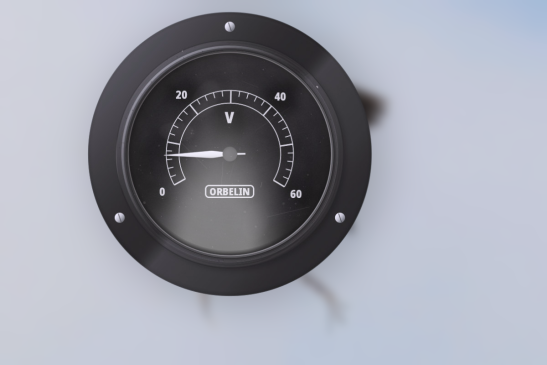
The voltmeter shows 7 V
